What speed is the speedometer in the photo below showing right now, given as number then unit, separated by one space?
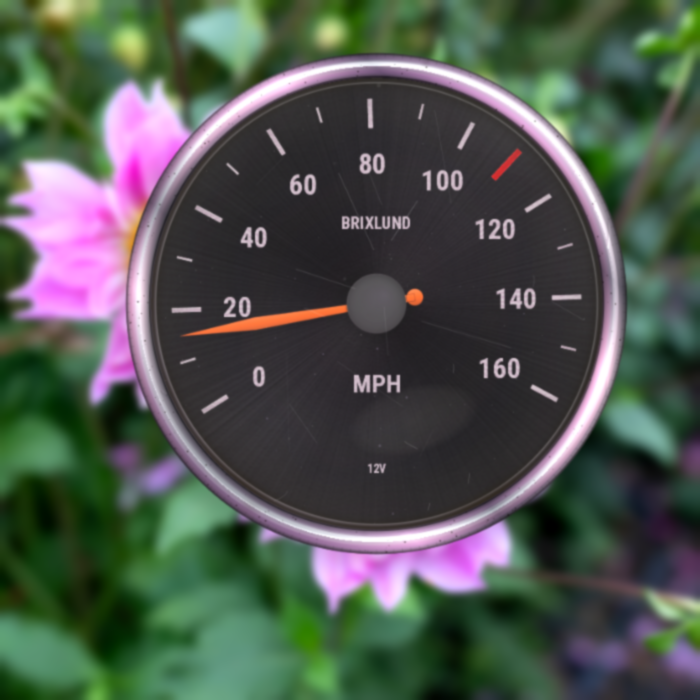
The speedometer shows 15 mph
